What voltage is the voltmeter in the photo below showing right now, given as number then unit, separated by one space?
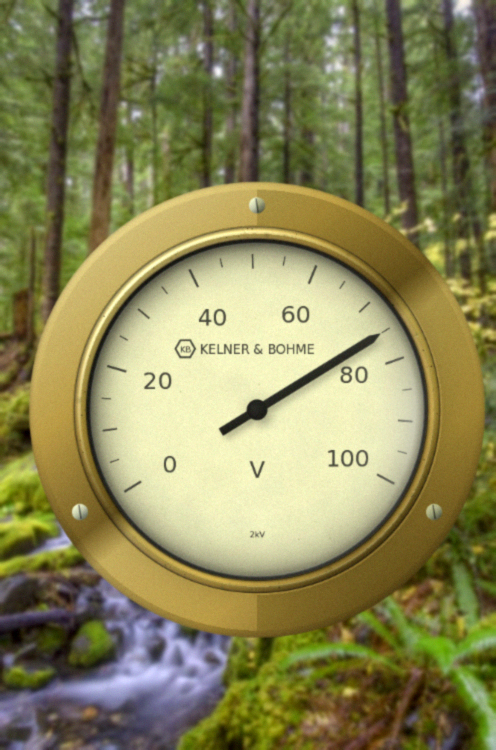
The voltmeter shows 75 V
